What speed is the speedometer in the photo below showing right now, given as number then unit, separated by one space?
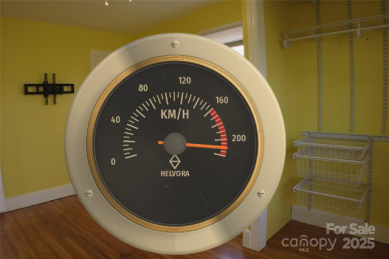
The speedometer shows 210 km/h
